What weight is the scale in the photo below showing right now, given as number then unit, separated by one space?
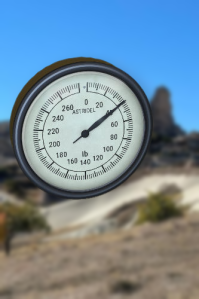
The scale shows 40 lb
